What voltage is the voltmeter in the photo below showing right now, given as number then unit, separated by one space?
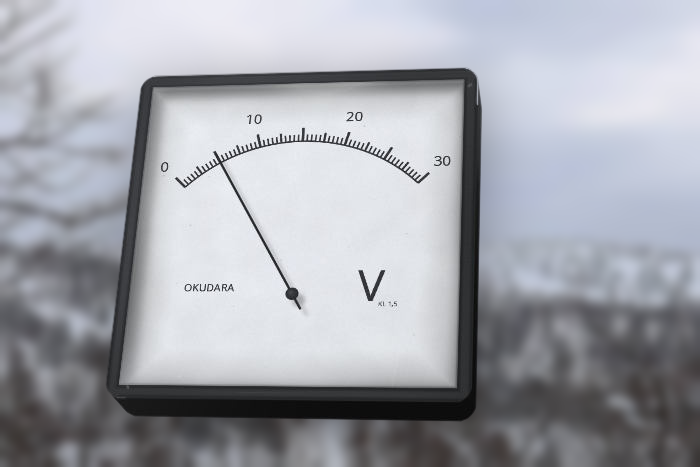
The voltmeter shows 5 V
